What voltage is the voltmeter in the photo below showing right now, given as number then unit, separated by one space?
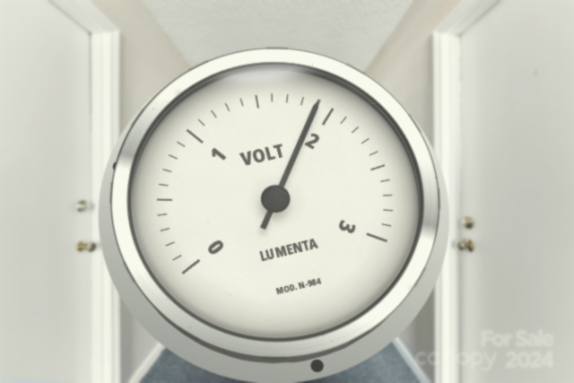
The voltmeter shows 1.9 V
